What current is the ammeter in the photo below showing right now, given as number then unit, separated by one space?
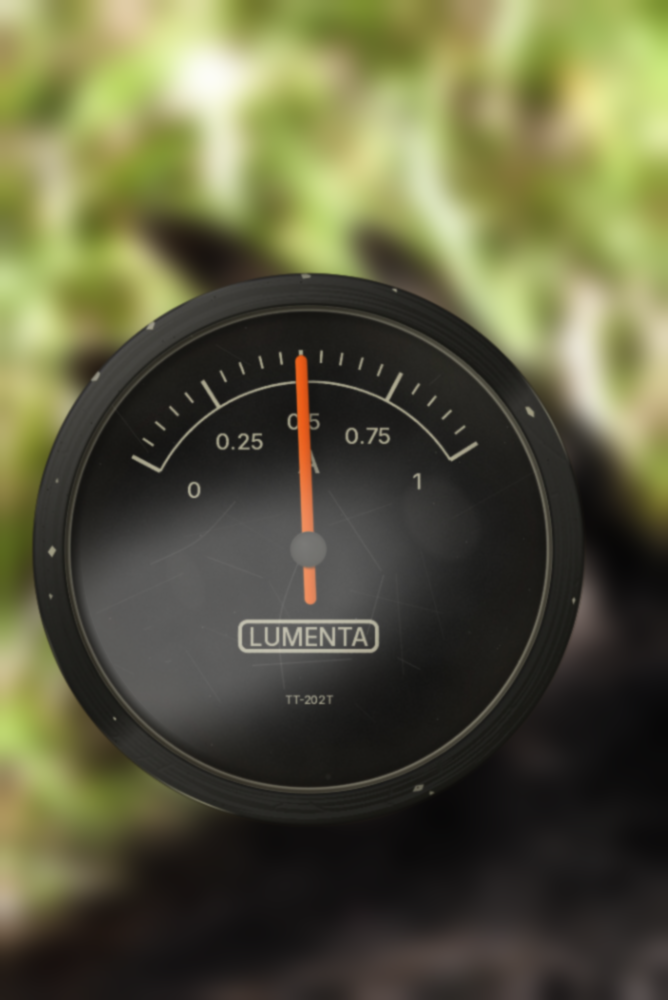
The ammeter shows 0.5 A
